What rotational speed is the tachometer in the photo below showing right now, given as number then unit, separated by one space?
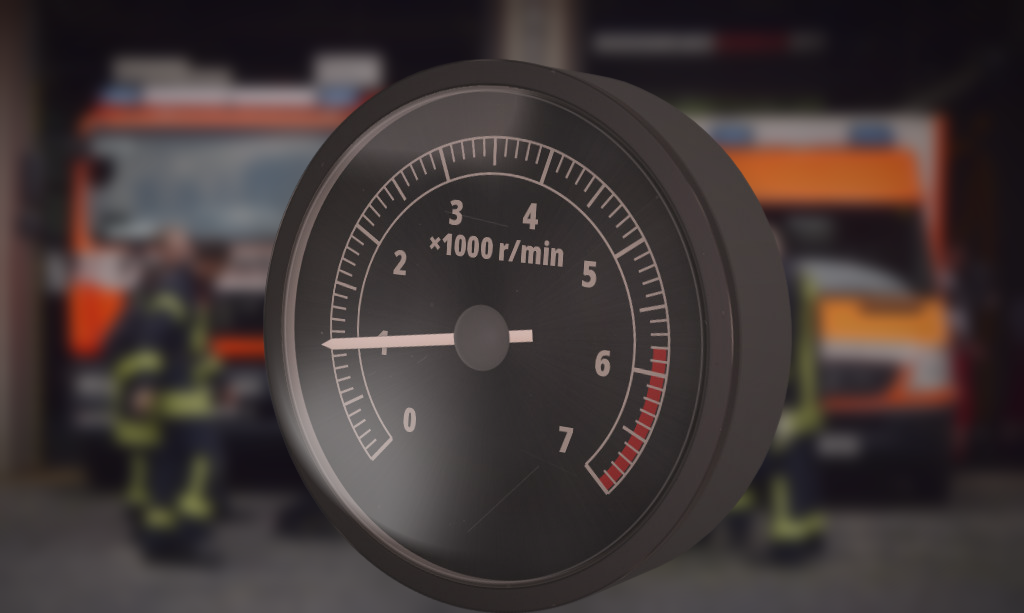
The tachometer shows 1000 rpm
